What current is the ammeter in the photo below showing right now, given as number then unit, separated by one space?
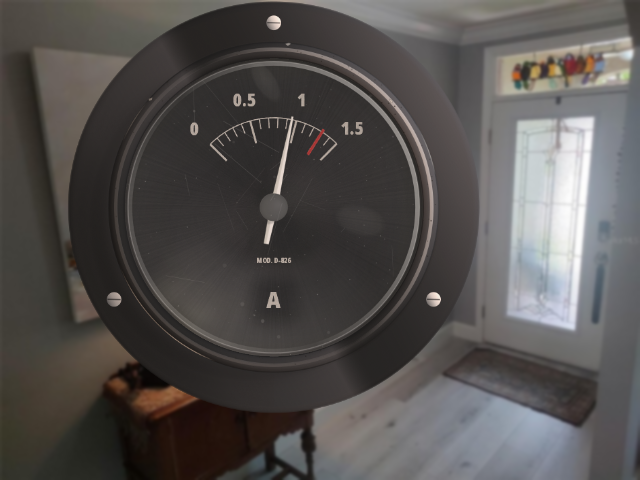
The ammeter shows 0.95 A
